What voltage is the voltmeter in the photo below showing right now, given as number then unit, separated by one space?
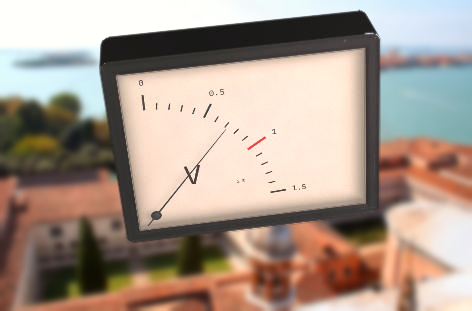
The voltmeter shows 0.7 V
